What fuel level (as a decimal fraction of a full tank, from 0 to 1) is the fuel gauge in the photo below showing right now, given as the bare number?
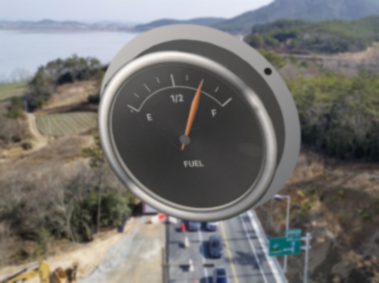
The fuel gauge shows 0.75
